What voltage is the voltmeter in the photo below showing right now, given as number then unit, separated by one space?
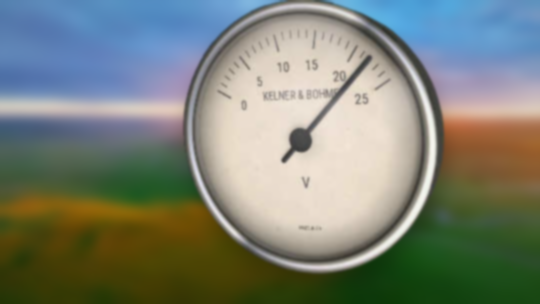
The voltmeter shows 22 V
